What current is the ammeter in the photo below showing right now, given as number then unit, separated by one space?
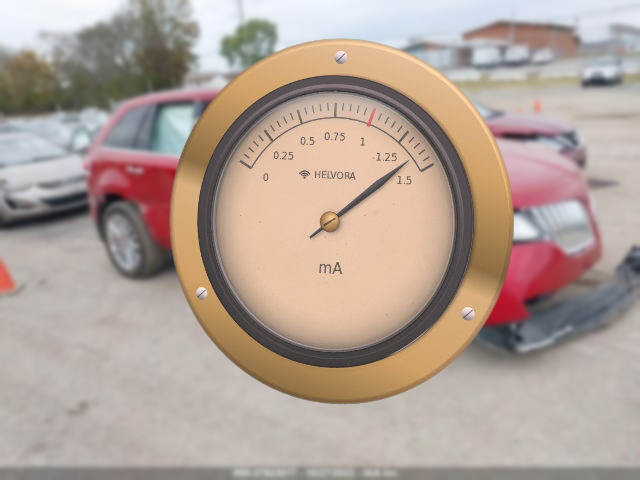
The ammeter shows 1.4 mA
